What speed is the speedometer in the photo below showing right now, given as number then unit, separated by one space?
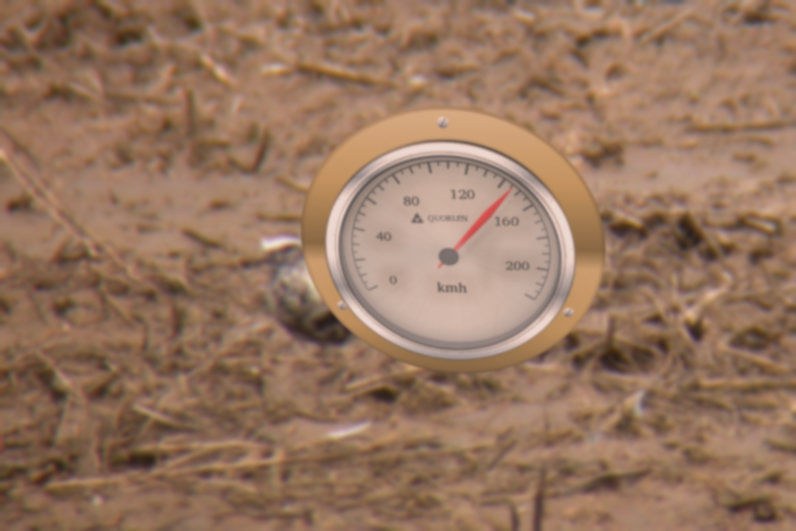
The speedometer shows 145 km/h
